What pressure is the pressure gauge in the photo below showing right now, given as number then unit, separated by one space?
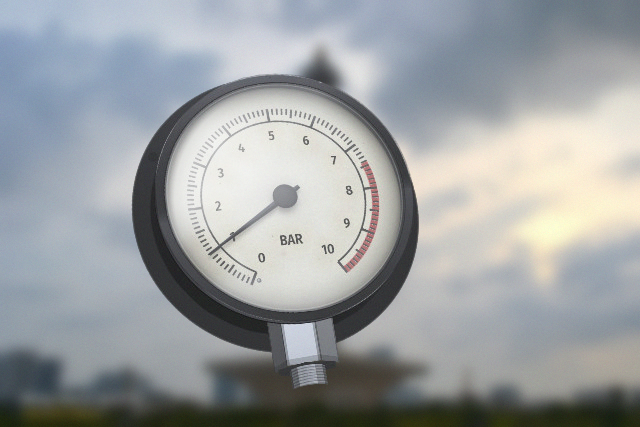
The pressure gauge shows 1 bar
